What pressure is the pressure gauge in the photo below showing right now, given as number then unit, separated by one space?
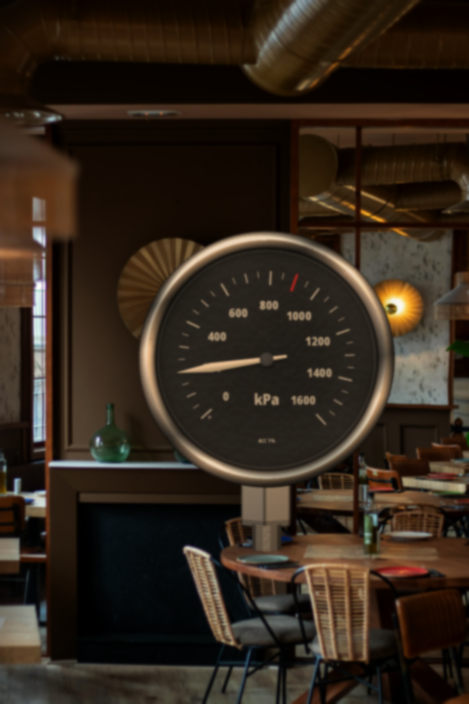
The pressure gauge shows 200 kPa
